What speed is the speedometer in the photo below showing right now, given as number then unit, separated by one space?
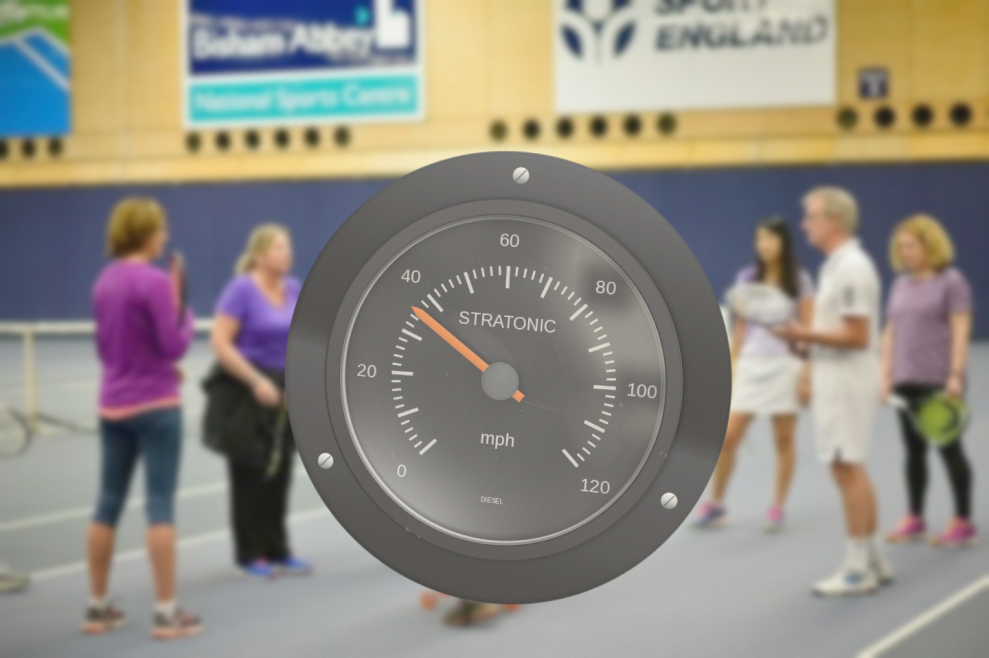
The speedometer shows 36 mph
